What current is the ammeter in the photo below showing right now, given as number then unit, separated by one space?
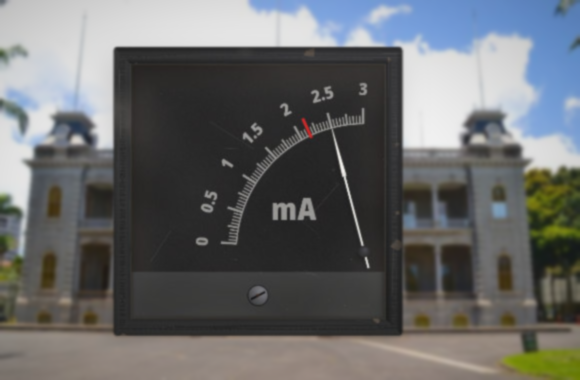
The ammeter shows 2.5 mA
